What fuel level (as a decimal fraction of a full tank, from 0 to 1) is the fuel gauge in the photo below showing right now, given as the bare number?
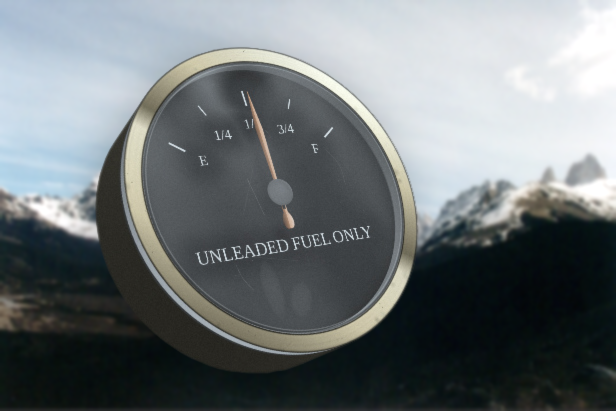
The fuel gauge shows 0.5
